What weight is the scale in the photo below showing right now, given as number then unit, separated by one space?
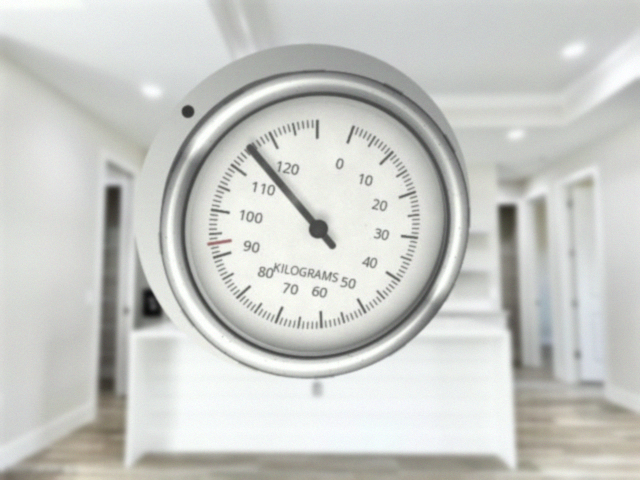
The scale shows 115 kg
